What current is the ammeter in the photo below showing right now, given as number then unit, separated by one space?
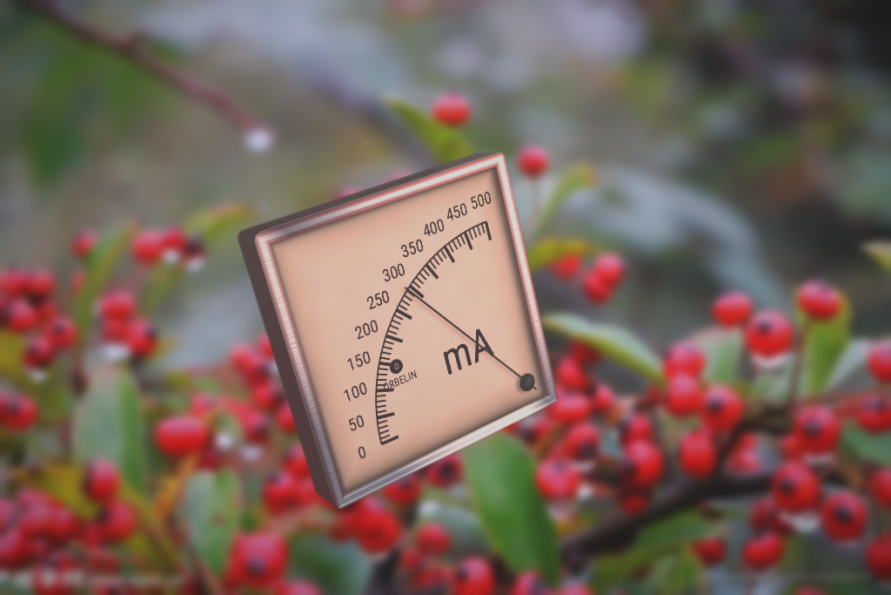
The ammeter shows 290 mA
